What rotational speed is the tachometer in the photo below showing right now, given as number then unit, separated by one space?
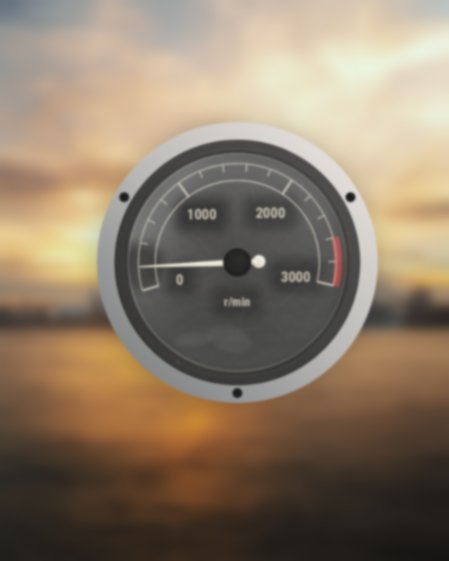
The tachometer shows 200 rpm
